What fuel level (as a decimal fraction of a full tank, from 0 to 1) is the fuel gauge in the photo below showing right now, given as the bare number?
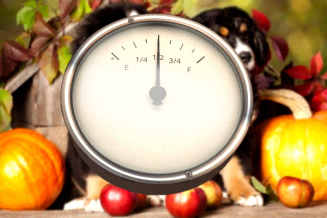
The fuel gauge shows 0.5
